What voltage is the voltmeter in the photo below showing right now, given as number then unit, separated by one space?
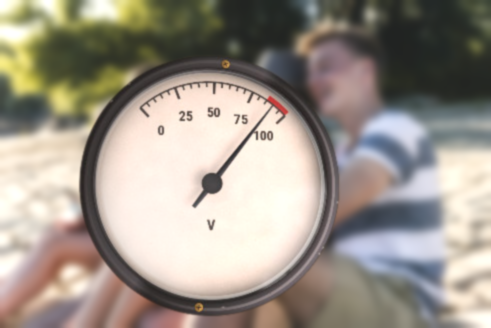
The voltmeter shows 90 V
